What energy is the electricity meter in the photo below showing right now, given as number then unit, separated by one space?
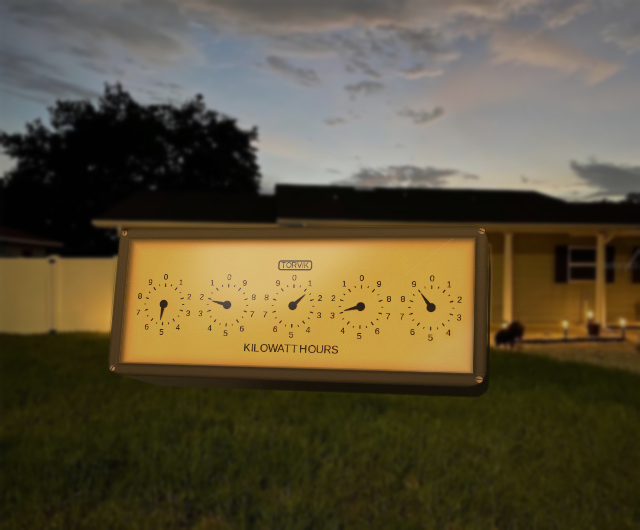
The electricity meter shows 52129 kWh
